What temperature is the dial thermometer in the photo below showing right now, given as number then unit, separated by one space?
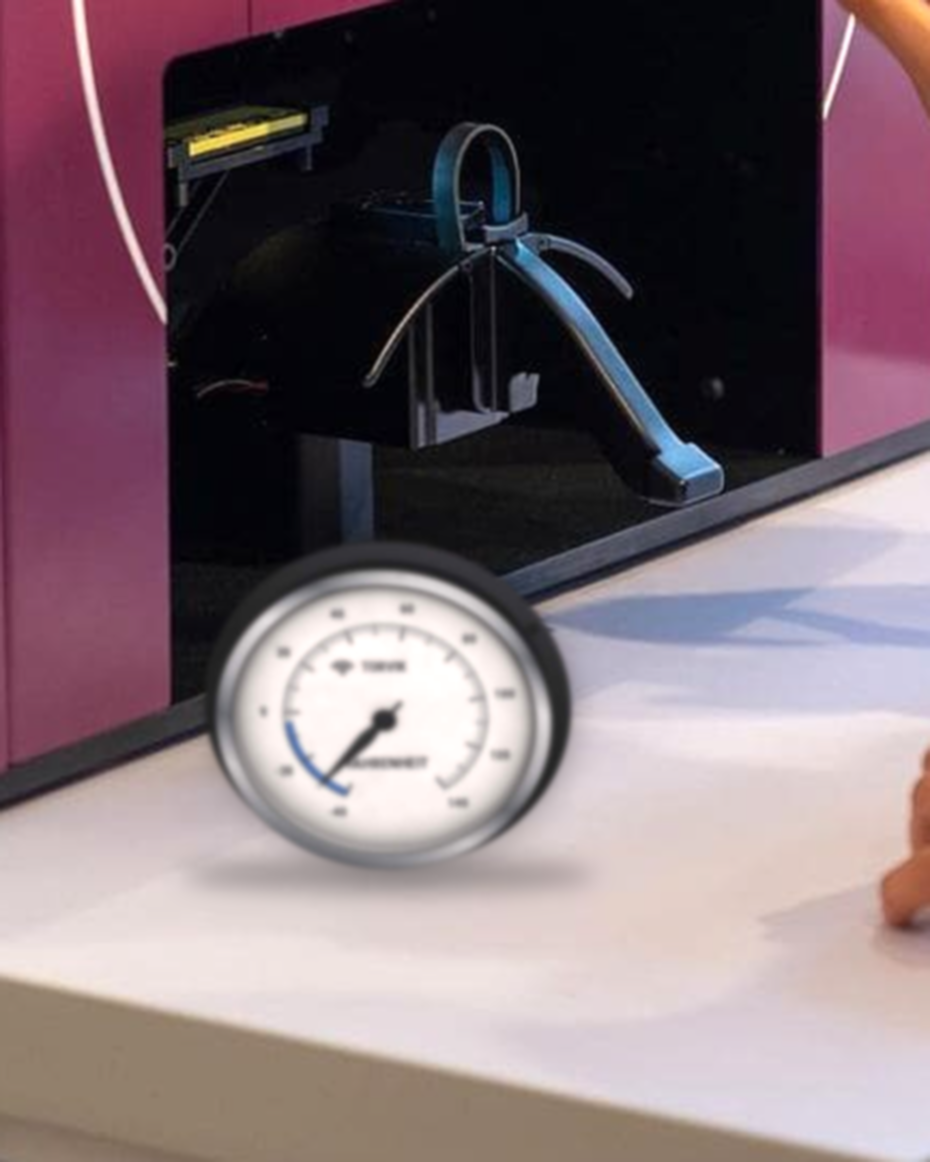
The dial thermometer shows -30 °F
